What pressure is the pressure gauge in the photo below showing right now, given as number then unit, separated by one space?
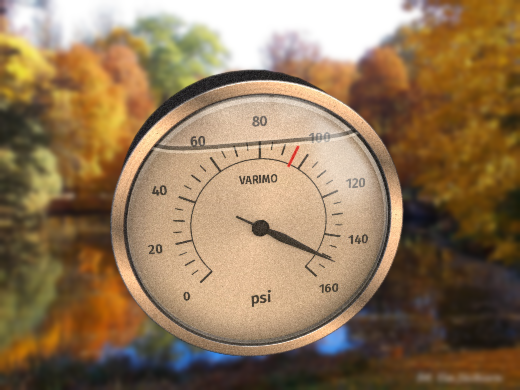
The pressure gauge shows 150 psi
